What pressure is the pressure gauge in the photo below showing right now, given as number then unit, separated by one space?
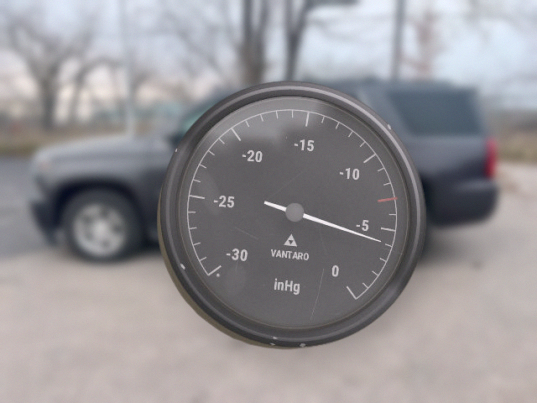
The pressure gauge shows -4 inHg
